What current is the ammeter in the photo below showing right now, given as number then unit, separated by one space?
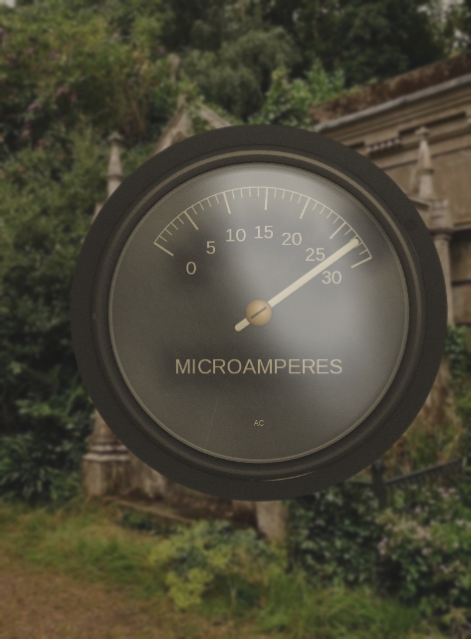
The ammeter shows 27.5 µA
